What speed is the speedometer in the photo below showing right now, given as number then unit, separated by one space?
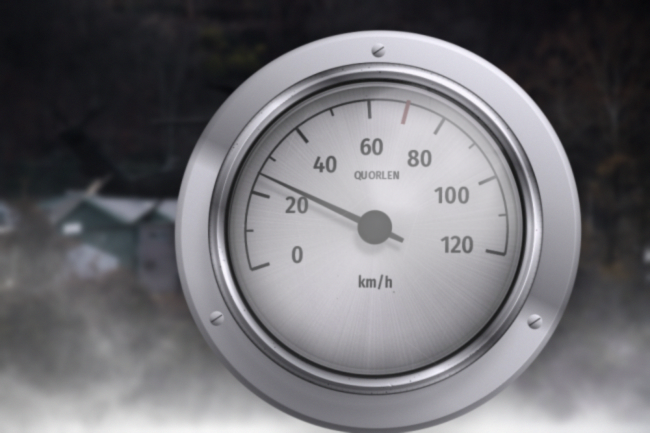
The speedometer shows 25 km/h
